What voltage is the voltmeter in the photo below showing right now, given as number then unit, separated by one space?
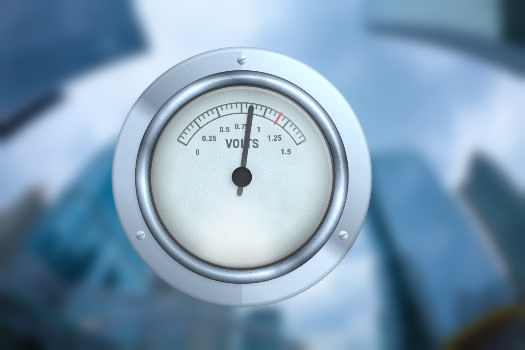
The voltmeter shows 0.85 V
